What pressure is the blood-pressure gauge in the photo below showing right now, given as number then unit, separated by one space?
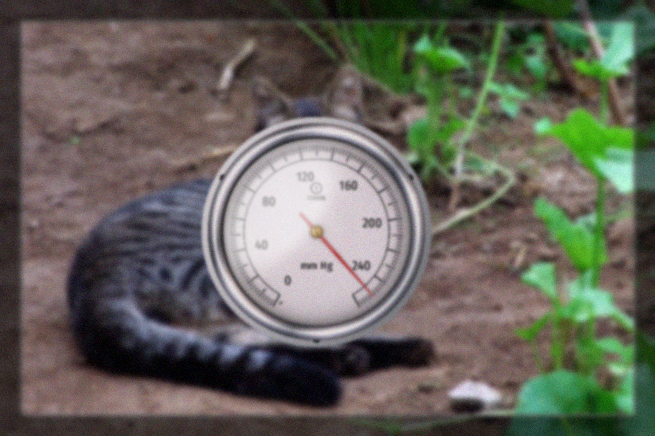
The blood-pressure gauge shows 250 mmHg
